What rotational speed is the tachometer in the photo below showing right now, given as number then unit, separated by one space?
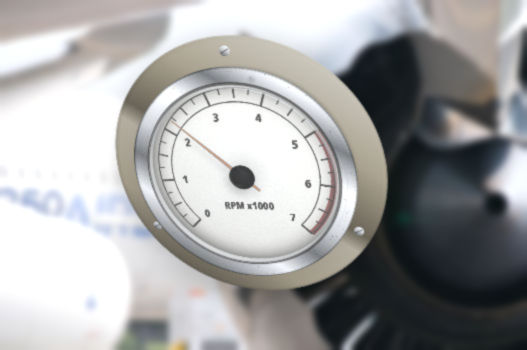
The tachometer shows 2250 rpm
